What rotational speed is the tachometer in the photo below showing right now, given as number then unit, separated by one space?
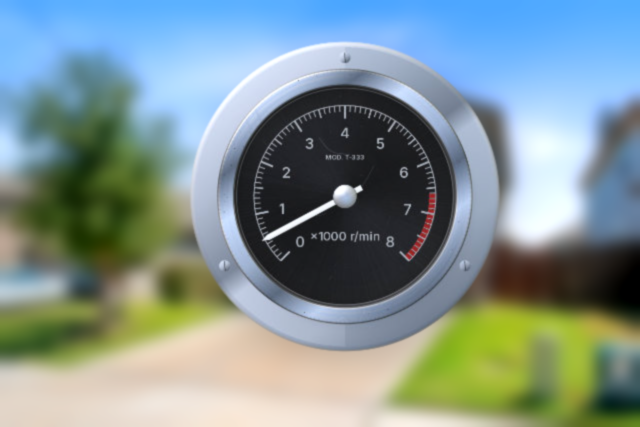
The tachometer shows 500 rpm
